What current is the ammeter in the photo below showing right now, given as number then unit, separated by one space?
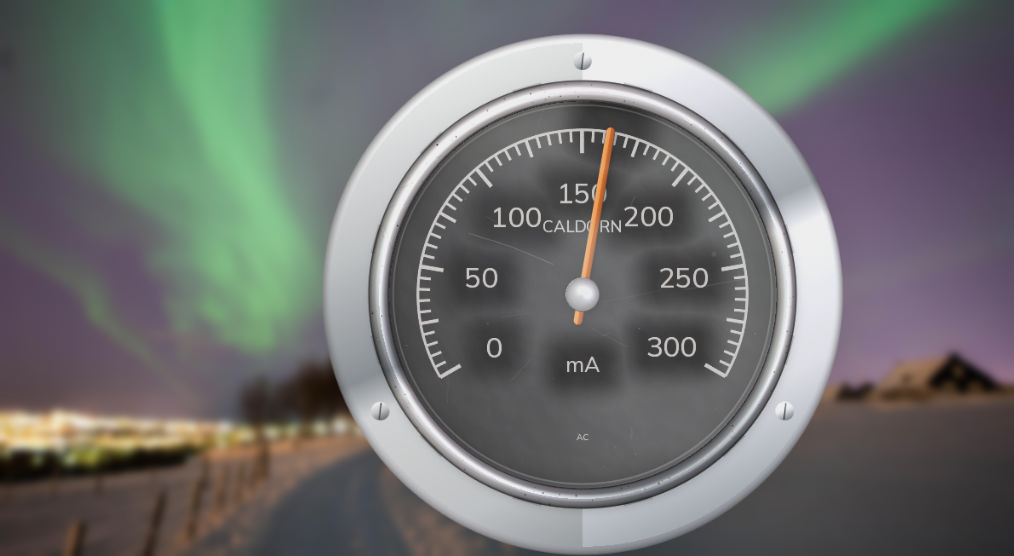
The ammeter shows 162.5 mA
